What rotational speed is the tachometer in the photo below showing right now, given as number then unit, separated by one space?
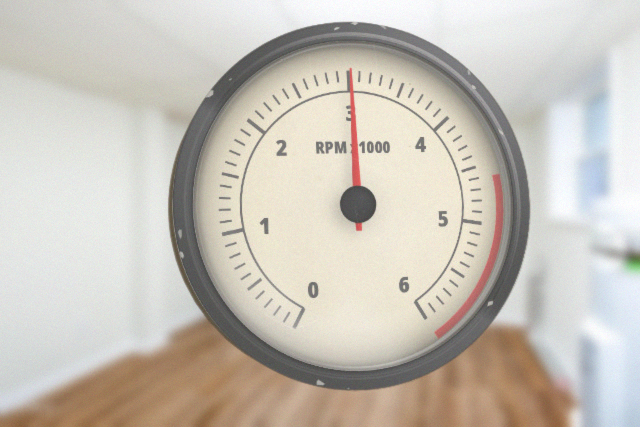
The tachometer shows 3000 rpm
